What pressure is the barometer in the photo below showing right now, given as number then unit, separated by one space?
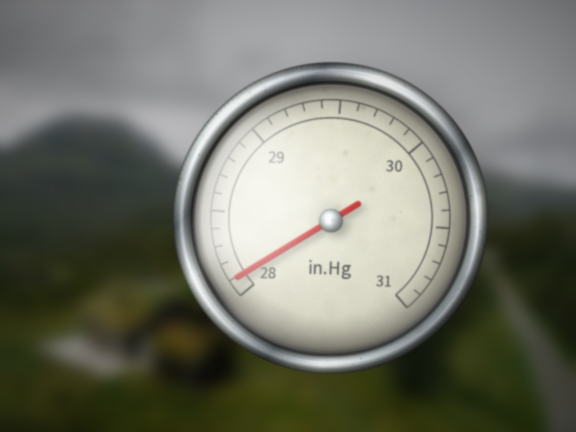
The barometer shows 28.1 inHg
